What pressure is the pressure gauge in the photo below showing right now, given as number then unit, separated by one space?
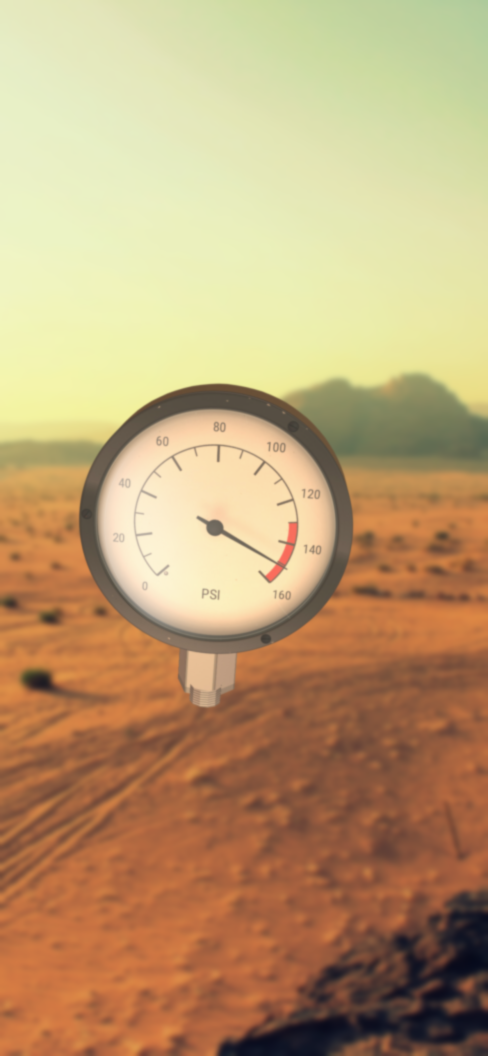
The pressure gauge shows 150 psi
